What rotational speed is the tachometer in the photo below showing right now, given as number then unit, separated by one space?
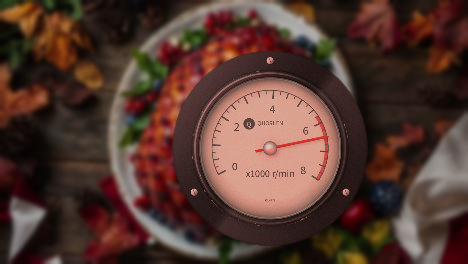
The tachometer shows 6500 rpm
